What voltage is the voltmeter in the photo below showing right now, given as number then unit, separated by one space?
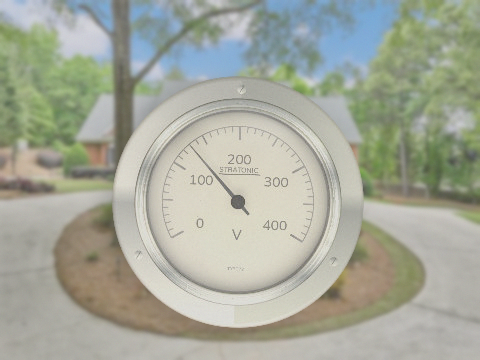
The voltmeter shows 130 V
